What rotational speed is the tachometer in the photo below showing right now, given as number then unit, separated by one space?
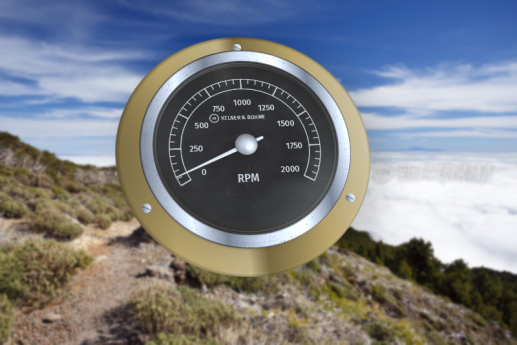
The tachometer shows 50 rpm
